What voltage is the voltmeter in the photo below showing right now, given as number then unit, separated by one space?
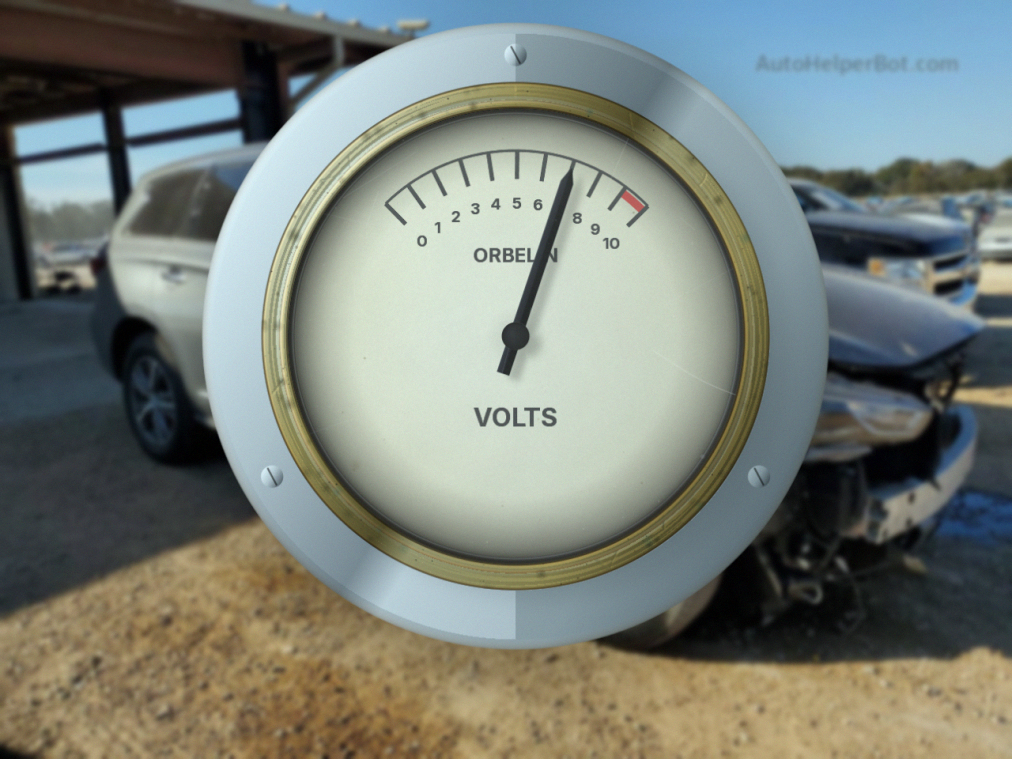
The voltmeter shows 7 V
